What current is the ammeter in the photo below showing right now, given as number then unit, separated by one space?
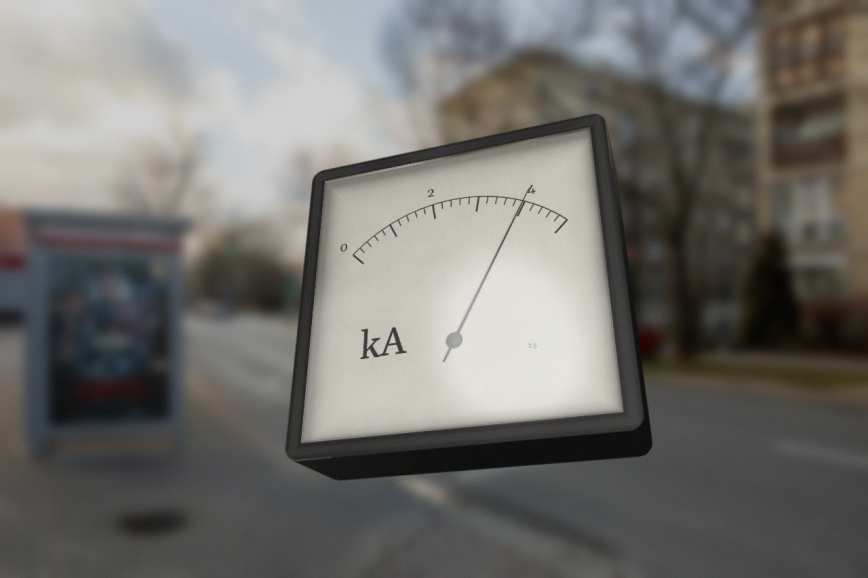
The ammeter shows 4 kA
